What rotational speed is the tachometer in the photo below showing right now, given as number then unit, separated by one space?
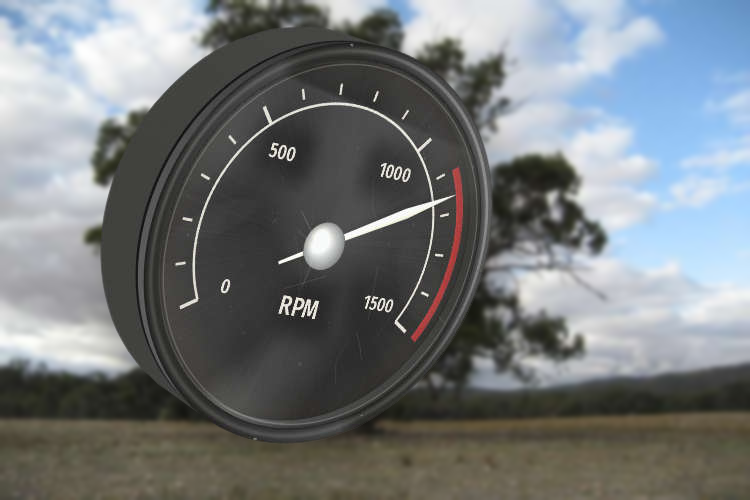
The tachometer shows 1150 rpm
